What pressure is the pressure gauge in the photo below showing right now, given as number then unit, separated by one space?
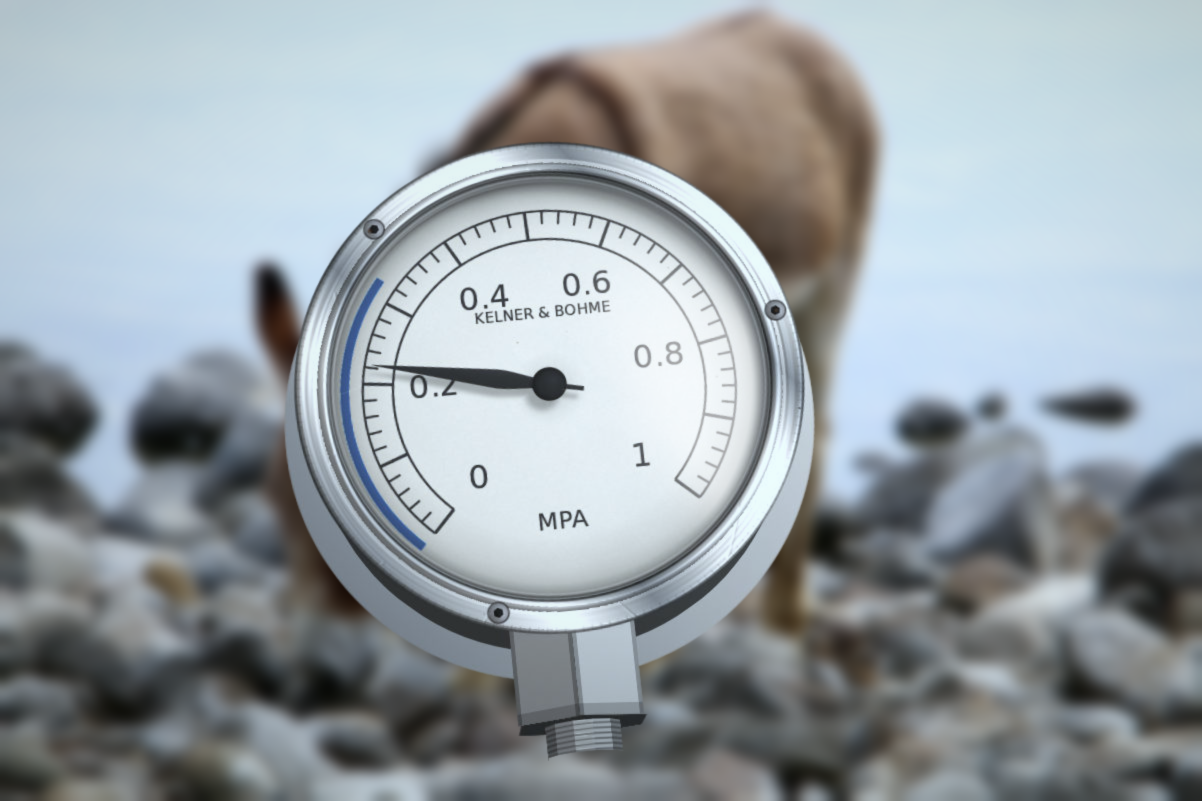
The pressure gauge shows 0.22 MPa
